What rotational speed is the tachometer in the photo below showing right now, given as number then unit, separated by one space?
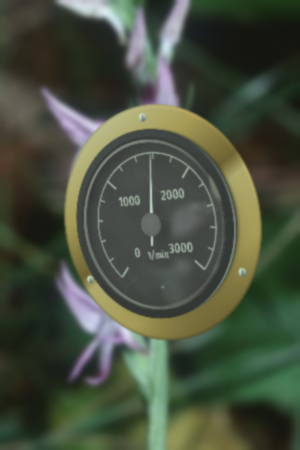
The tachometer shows 1600 rpm
